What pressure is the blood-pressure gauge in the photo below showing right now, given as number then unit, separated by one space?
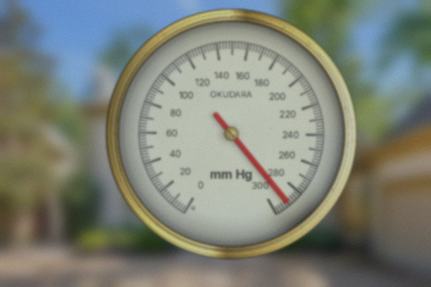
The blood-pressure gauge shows 290 mmHg
